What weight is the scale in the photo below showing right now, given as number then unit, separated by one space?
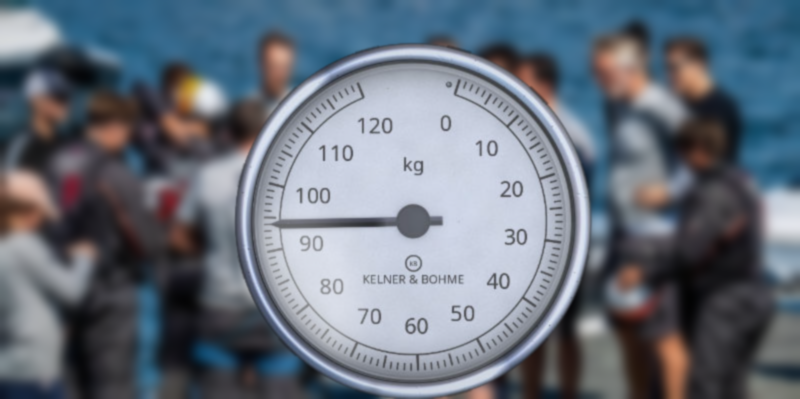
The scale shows 94 kg
